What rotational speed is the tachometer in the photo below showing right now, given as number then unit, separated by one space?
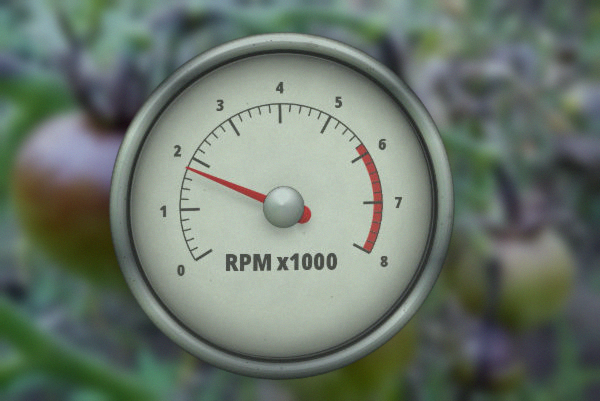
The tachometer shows 1800 rpm
